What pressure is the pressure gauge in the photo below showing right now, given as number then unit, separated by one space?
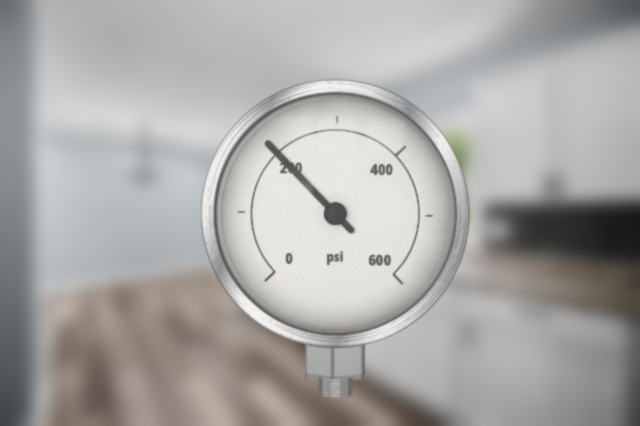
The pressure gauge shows 200 psi
